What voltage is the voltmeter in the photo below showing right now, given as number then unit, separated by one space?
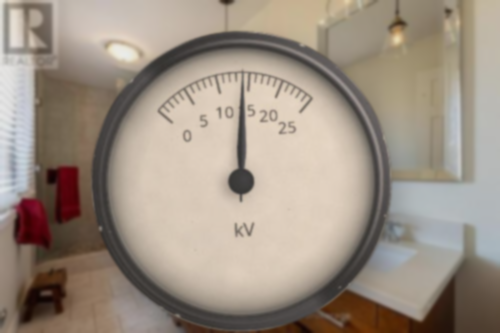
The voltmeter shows 14 kV
